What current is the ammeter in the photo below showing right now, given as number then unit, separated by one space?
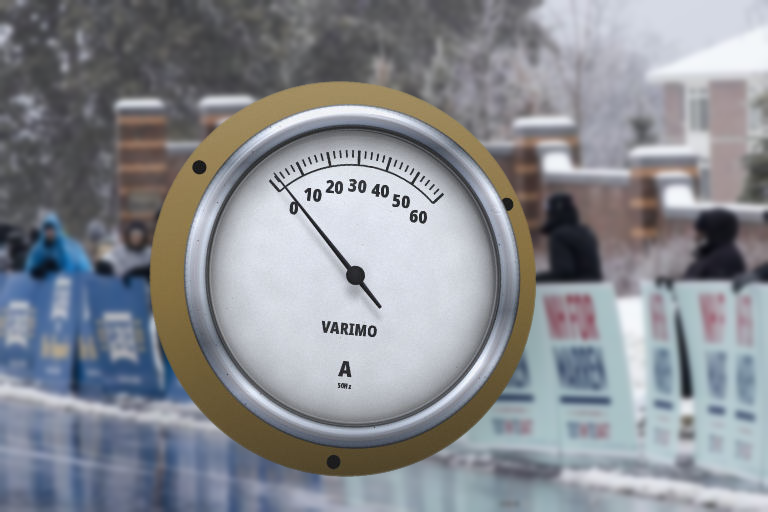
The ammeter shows 2 A
